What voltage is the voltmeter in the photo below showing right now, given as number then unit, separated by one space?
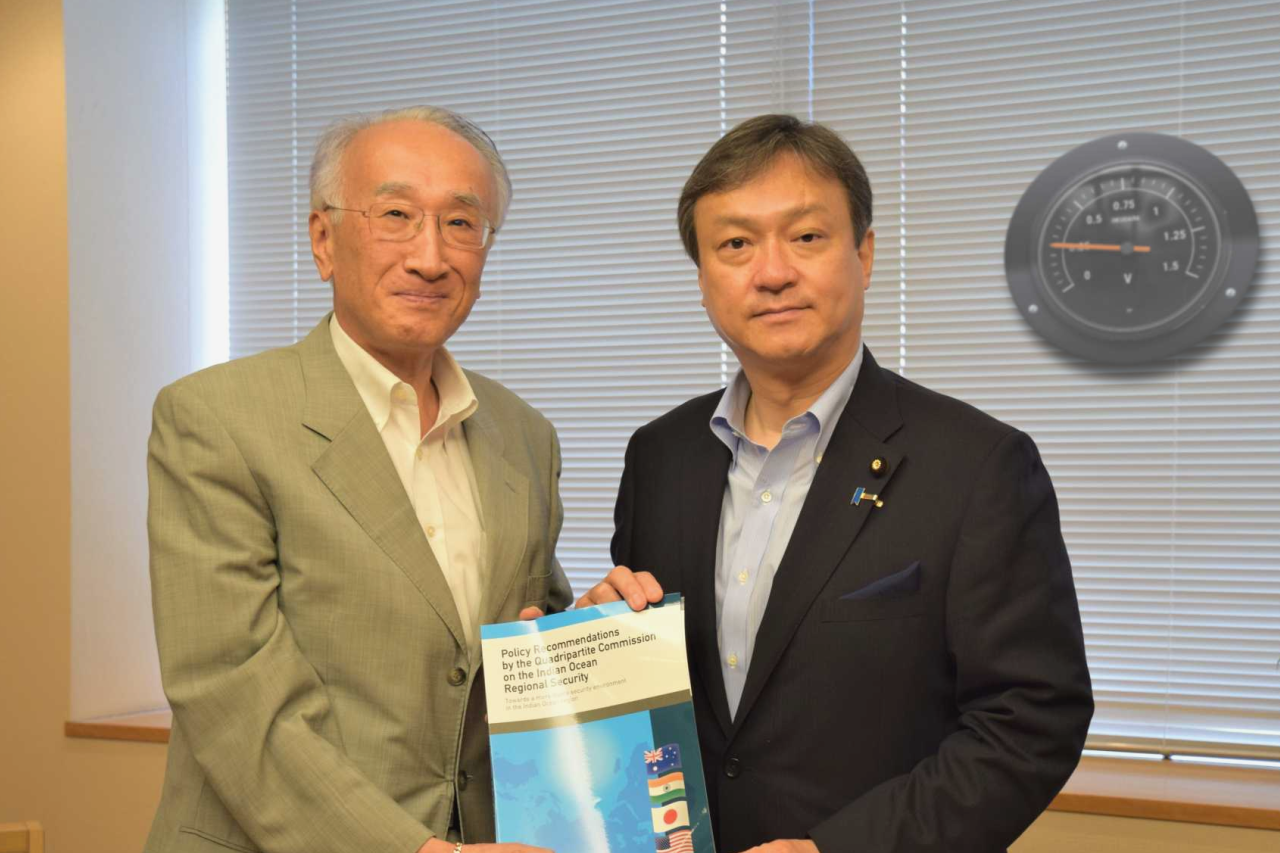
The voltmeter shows 0.25 V
